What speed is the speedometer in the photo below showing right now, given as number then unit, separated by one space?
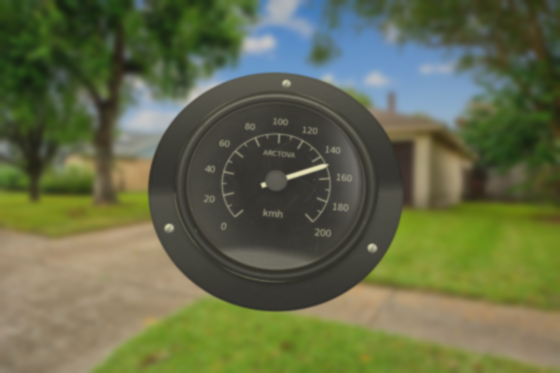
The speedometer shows 150 km/h
